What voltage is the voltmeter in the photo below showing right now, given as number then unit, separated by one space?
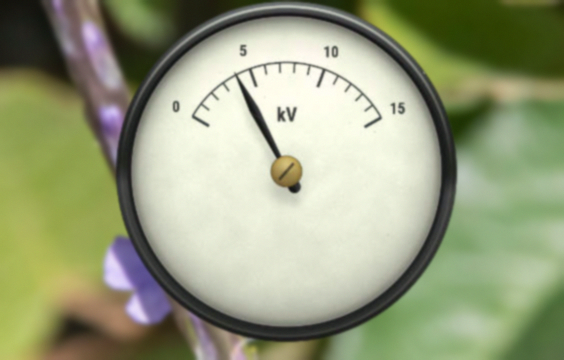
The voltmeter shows 4 kV
